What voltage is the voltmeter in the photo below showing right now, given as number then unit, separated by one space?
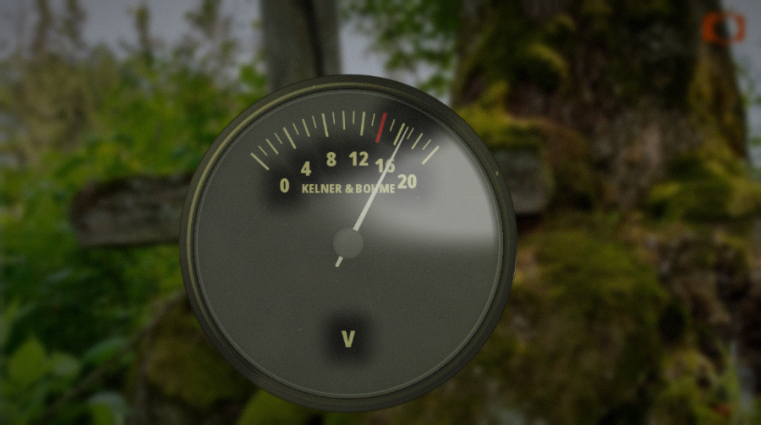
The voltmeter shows 16.5 V
